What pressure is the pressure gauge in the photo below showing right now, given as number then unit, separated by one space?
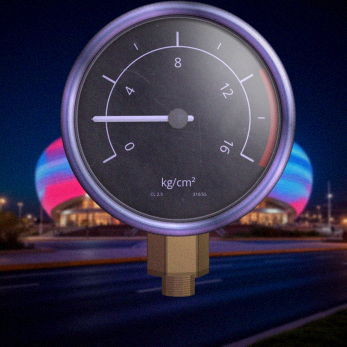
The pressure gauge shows 2 kg/cm²
